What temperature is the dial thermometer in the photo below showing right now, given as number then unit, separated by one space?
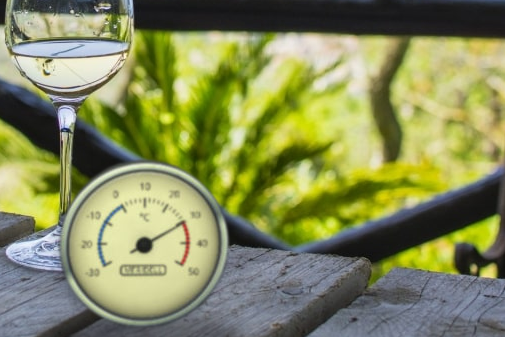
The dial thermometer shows 30 °C
